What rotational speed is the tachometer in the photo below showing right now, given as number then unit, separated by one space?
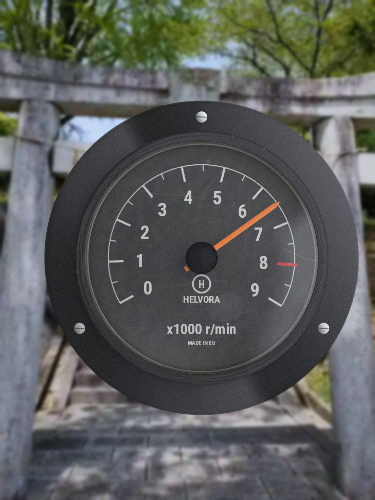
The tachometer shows 6500 rpm
